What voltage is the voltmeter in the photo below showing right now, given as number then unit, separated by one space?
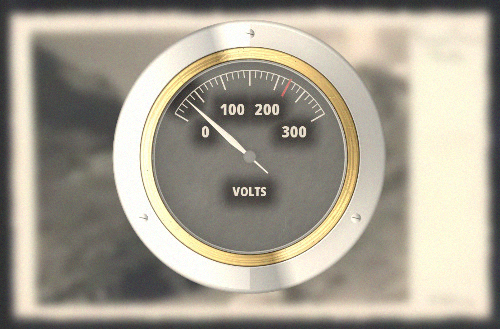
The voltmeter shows 30 V
